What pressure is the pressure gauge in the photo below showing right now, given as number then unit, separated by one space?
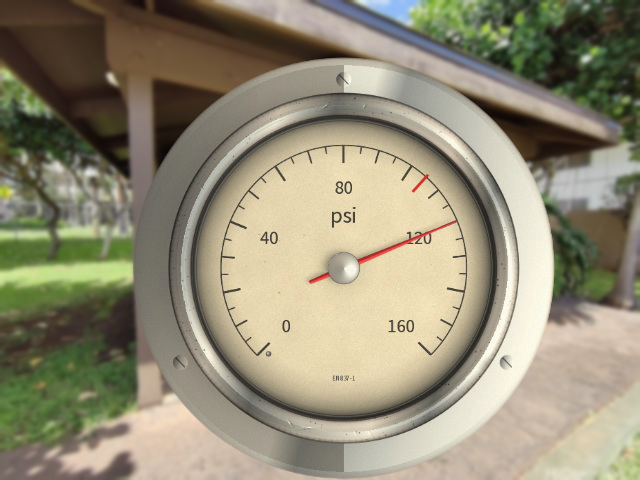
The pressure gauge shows 120 psi
